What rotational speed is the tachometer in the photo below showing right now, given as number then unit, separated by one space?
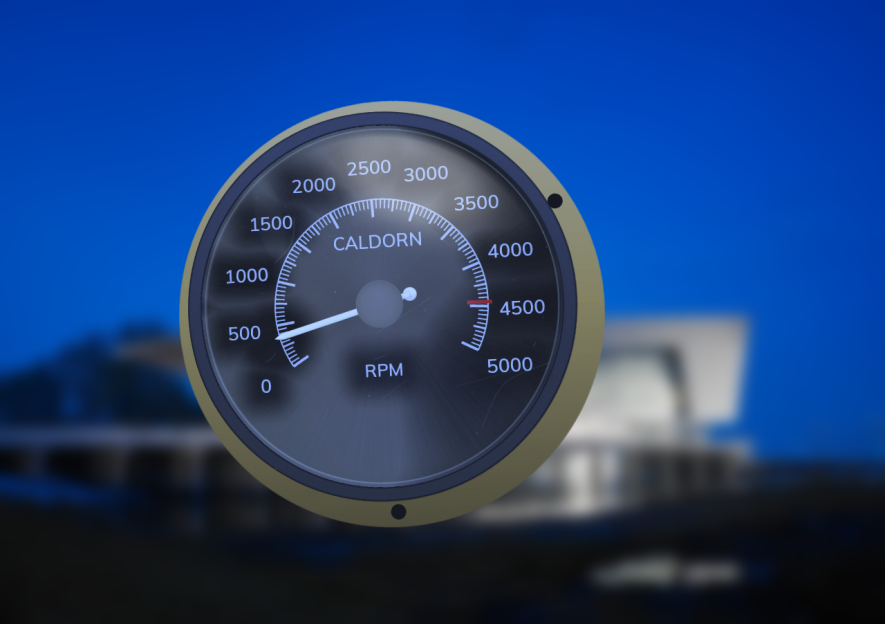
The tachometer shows 350 rpm
